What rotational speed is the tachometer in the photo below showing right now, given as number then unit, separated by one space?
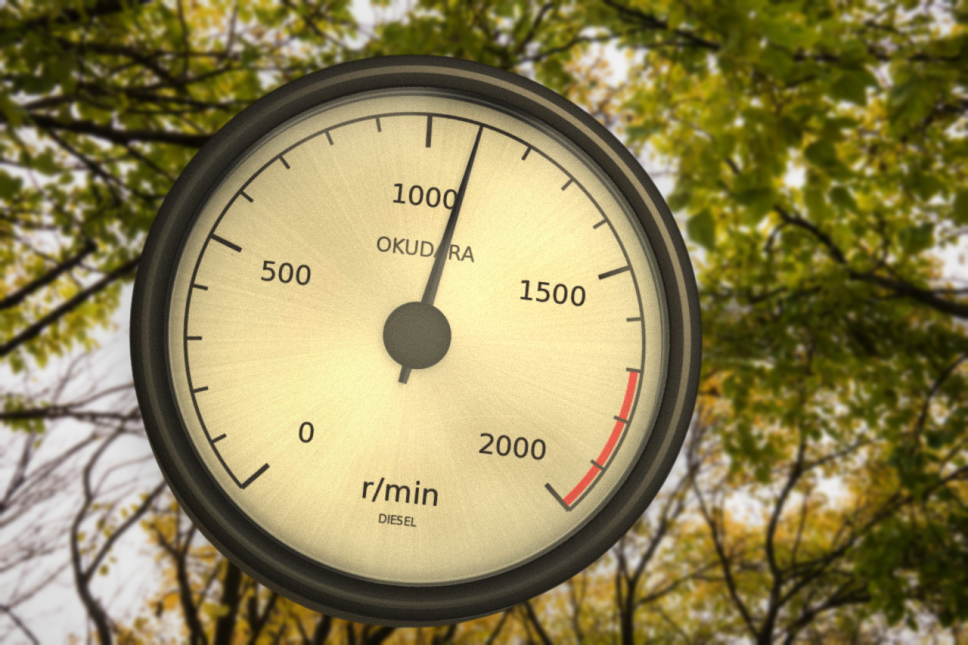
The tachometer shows 1100 rpm
